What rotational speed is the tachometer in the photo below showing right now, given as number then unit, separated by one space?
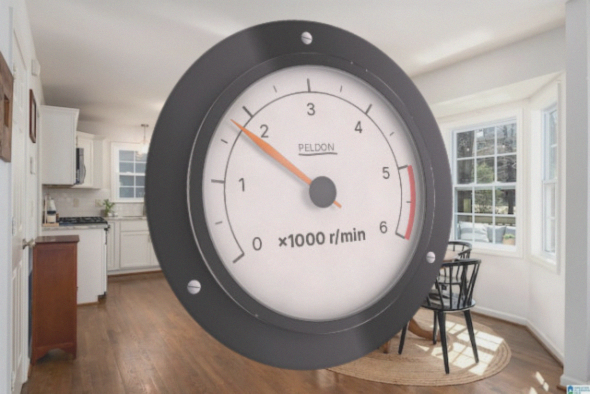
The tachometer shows 1750 rpm
